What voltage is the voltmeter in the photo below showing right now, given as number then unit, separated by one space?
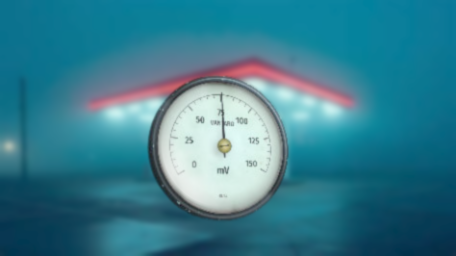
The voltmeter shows 75 mV
